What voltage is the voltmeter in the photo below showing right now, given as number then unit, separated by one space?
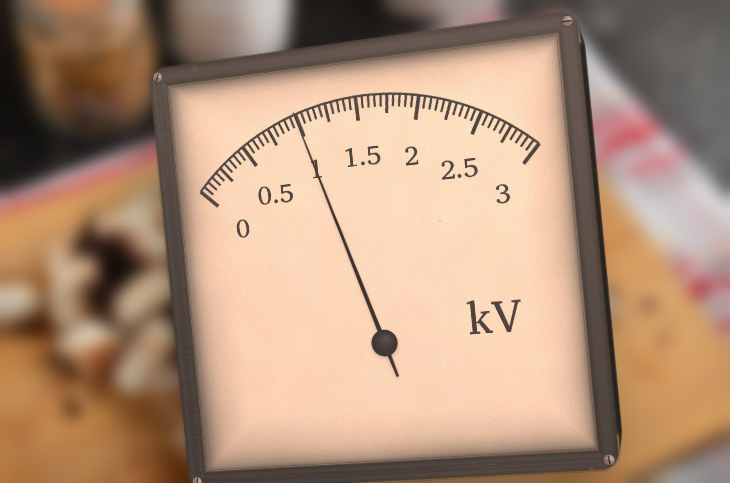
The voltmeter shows 1 kV
